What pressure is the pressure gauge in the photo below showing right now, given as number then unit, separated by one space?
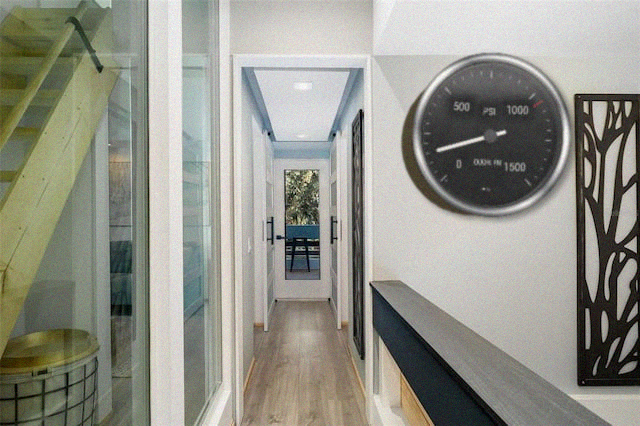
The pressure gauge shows 150 psi
